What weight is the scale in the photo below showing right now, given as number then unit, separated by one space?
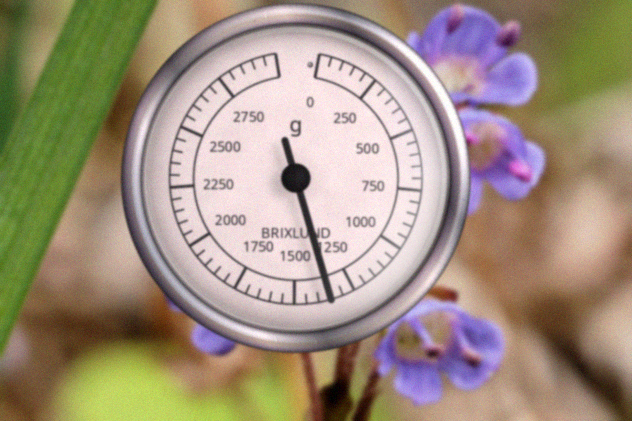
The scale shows 1350 g
